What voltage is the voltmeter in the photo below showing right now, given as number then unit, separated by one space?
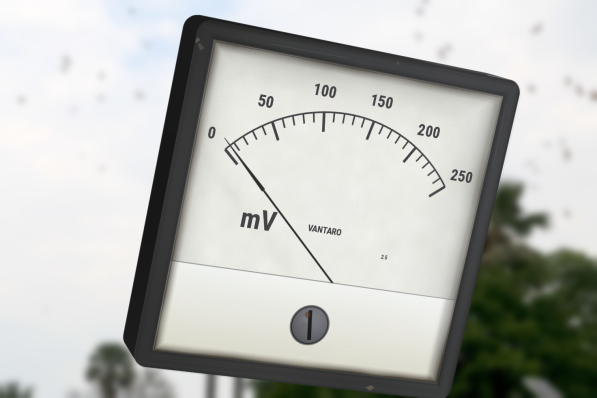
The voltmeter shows 5 mV
